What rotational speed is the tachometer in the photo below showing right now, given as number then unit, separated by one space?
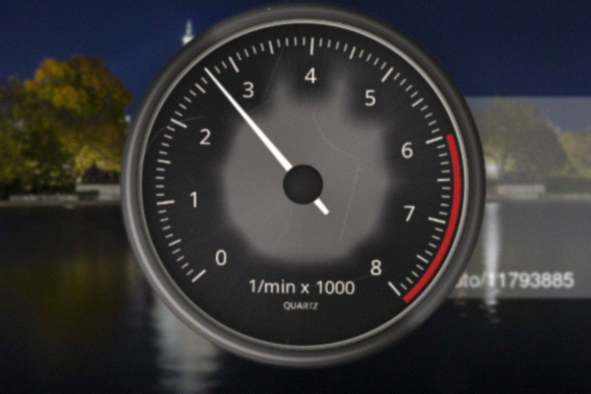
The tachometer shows 2700 rpm
